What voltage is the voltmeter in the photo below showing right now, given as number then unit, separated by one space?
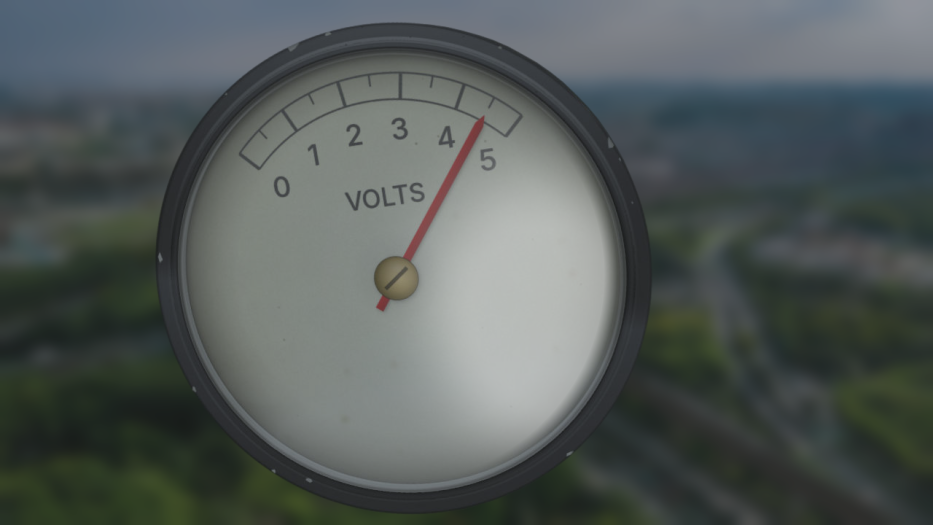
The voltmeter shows 4.5 V
